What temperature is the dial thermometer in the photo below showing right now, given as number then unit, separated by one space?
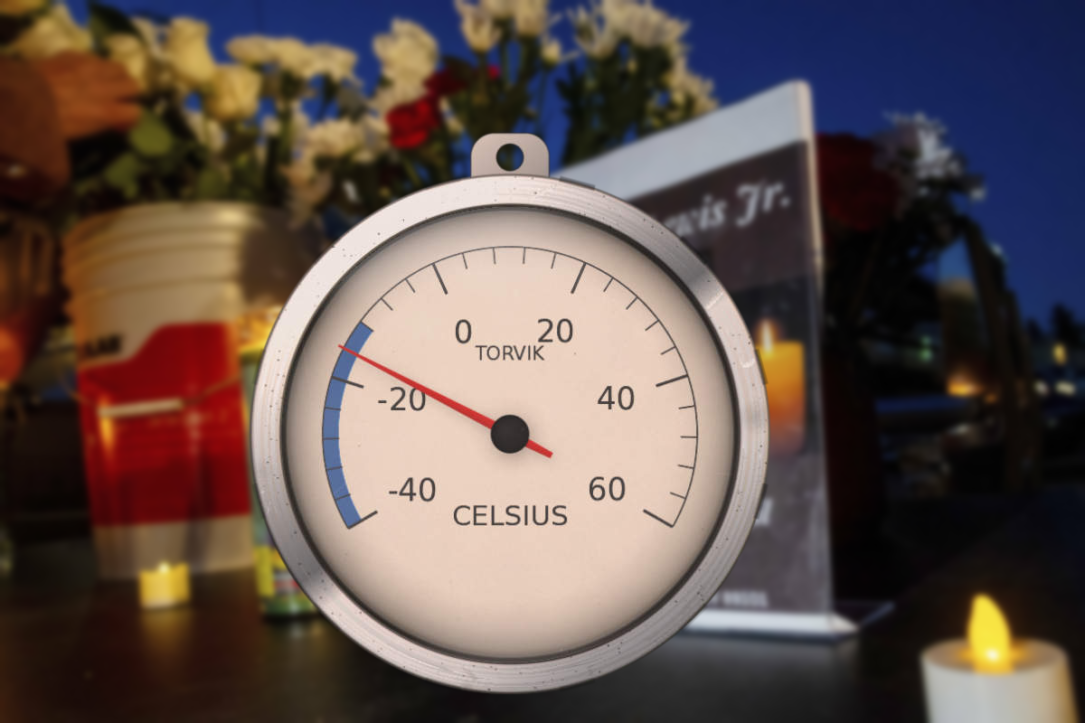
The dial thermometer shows -16 °C
